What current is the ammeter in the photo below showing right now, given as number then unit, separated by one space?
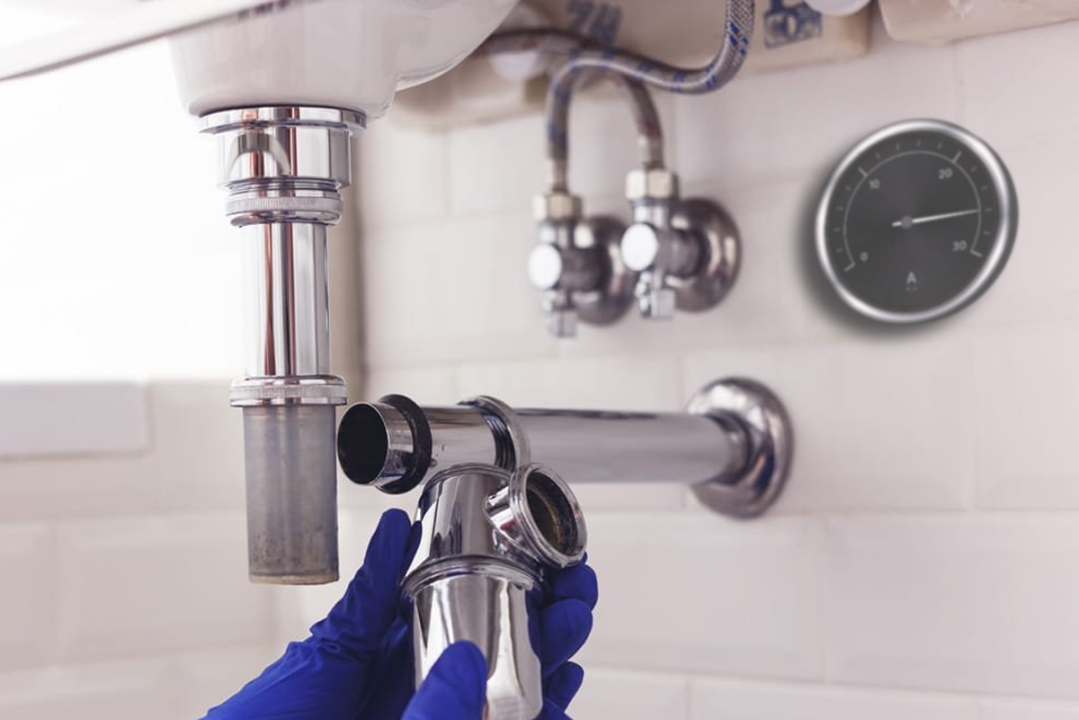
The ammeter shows 26 A
